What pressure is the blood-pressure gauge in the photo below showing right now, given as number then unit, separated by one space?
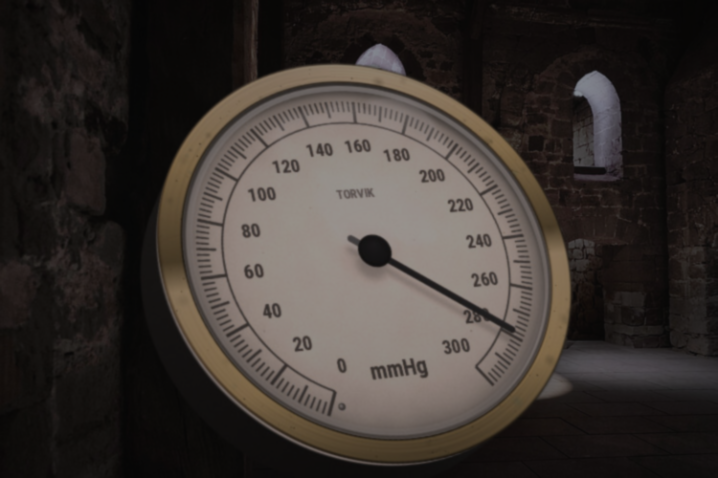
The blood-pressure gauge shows 280 mmHg
